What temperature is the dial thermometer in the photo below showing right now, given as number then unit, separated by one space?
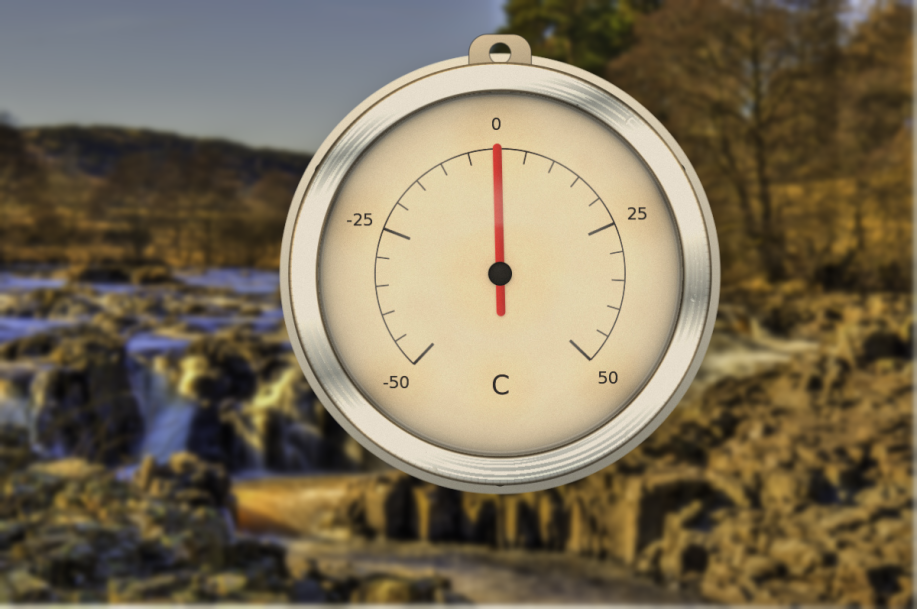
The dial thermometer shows 0 °C
